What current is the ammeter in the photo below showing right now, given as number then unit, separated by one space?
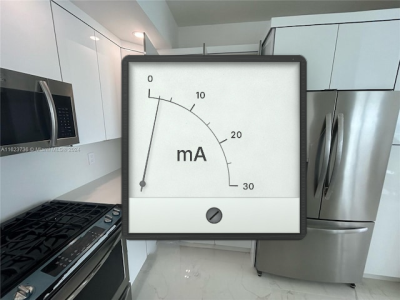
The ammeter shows 2.5 mA
